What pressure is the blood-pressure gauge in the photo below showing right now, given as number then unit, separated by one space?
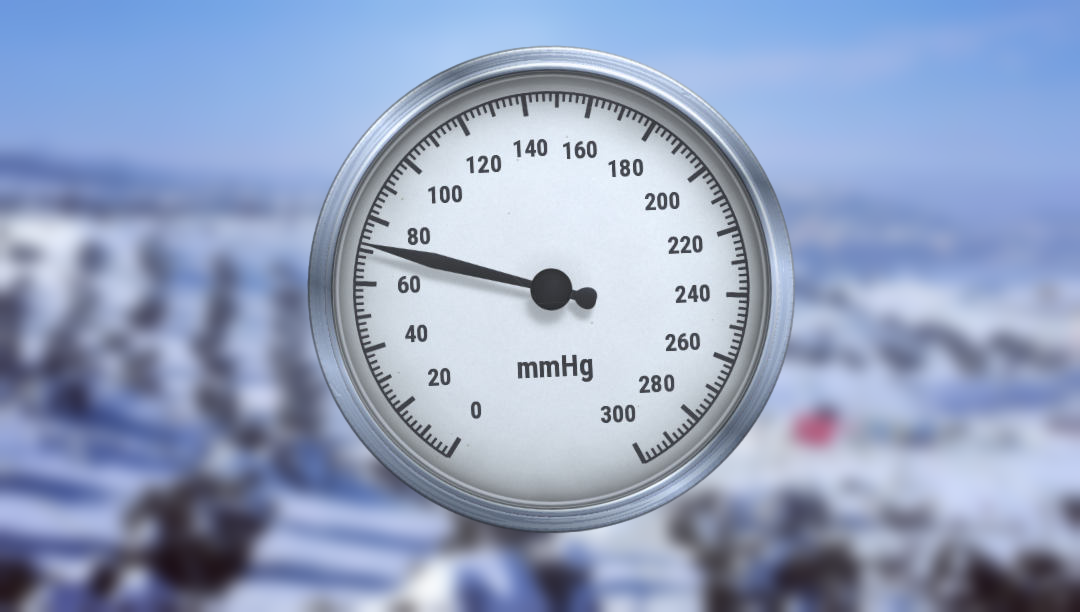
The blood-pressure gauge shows 72 mmHg
